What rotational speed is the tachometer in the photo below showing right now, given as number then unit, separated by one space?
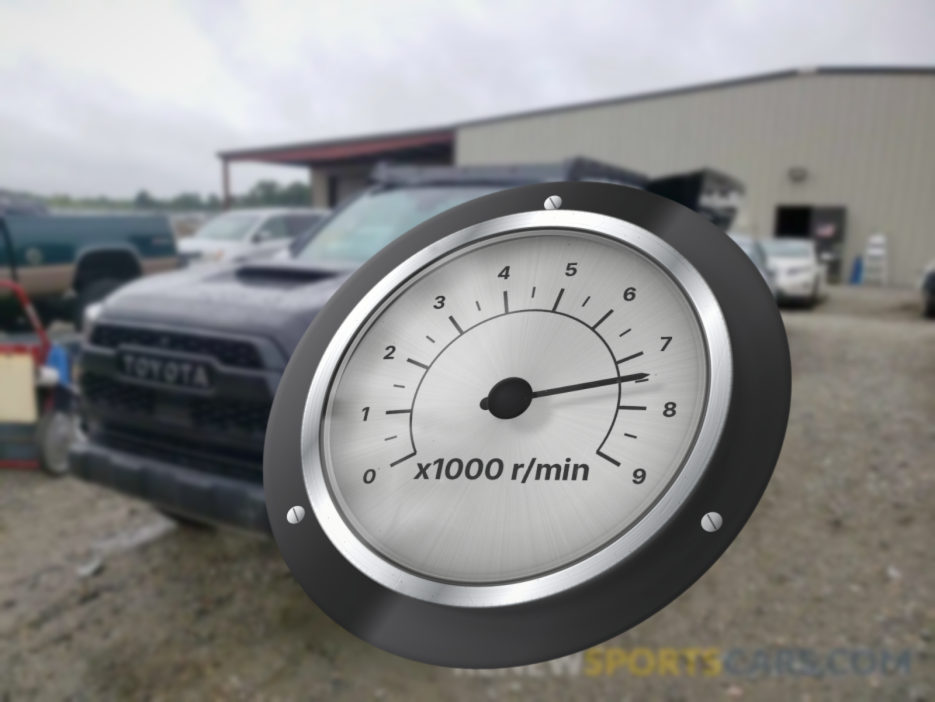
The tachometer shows 7500 rpm
